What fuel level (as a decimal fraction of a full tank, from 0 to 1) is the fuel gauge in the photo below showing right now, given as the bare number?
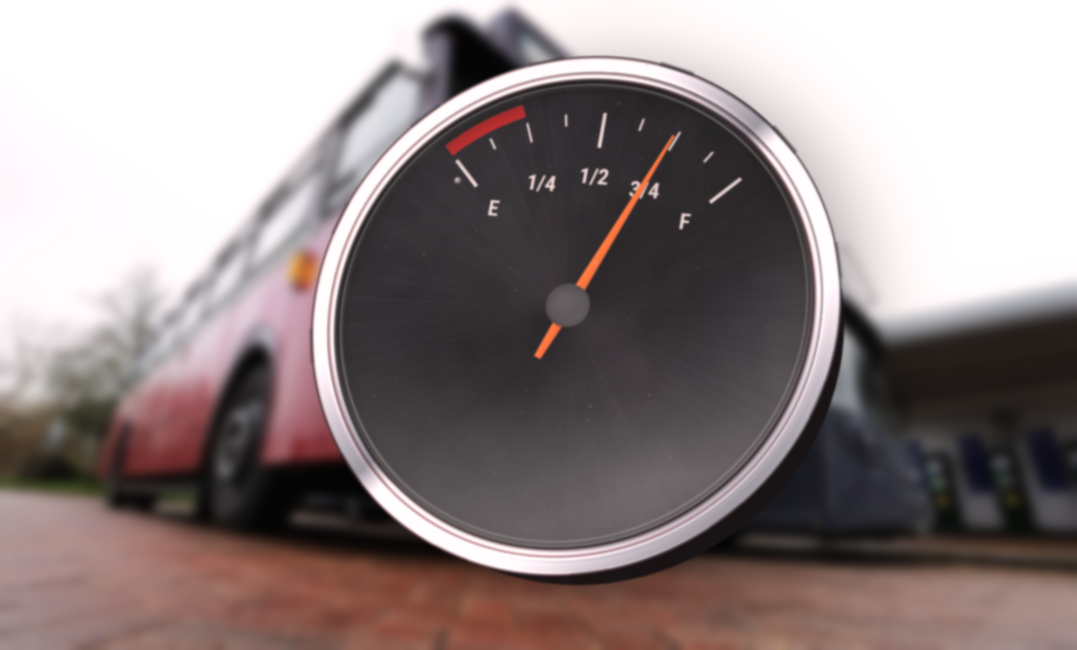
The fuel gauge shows 0.75
